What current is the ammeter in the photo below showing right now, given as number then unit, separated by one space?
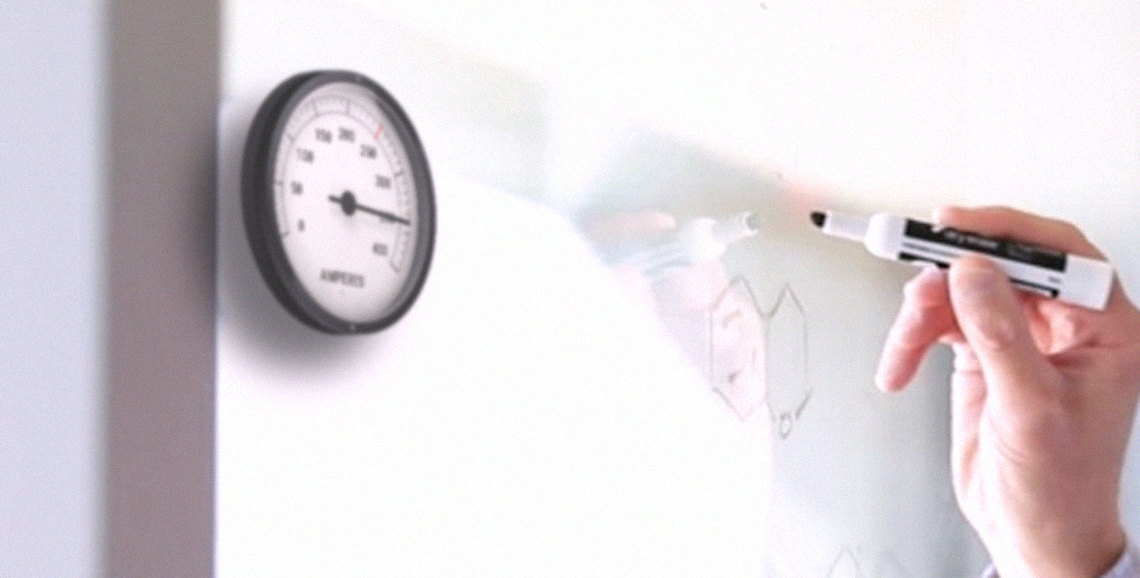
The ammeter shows 350 A
